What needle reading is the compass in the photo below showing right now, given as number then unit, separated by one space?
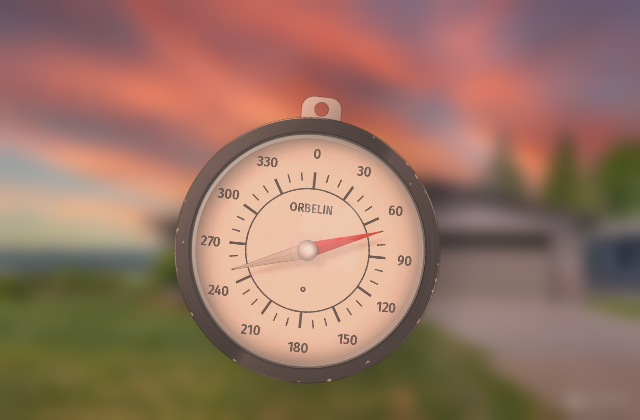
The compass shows 70 °
